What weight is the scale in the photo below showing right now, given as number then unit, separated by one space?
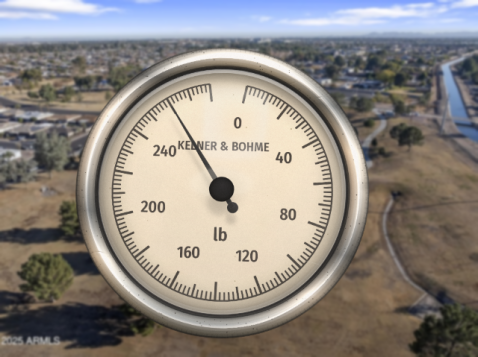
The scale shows 260 lb
